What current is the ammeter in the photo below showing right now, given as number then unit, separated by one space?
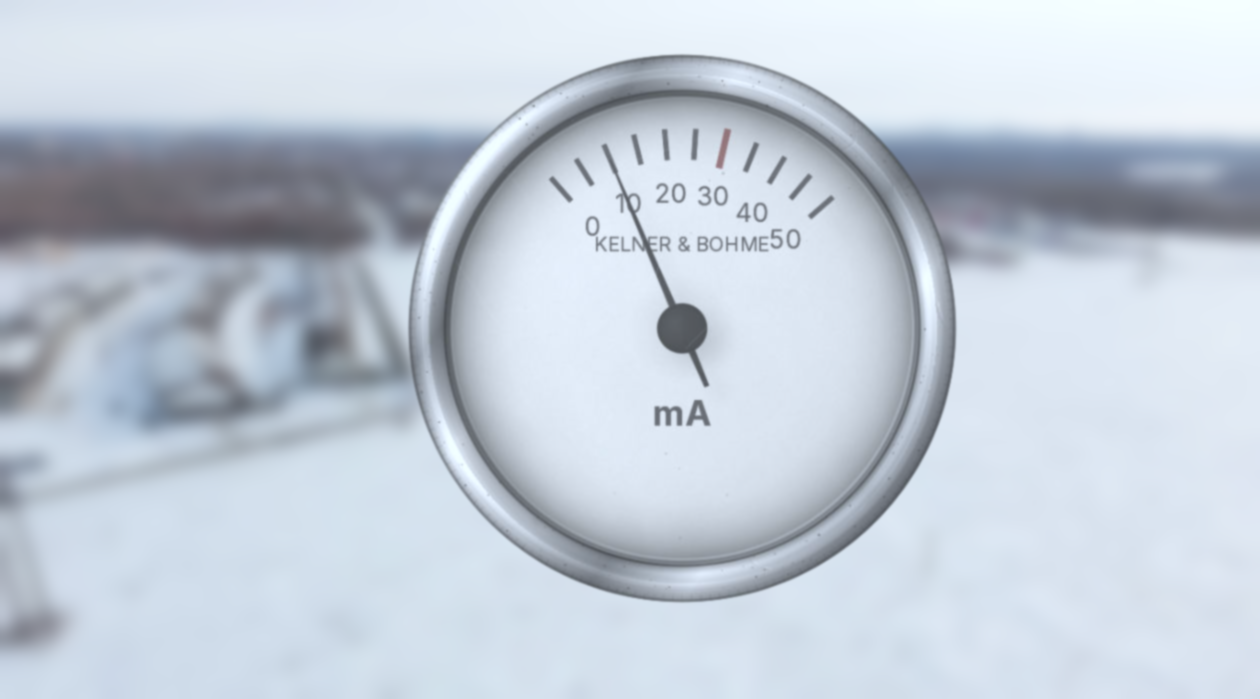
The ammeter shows 10 mA
